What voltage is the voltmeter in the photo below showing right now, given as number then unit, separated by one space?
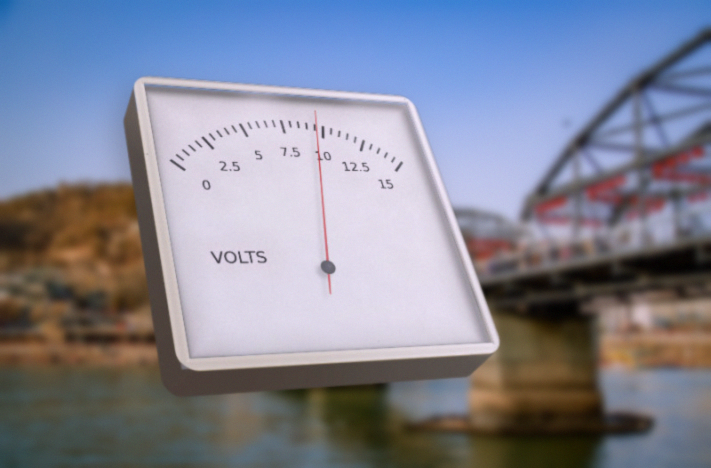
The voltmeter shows 9.5 V
